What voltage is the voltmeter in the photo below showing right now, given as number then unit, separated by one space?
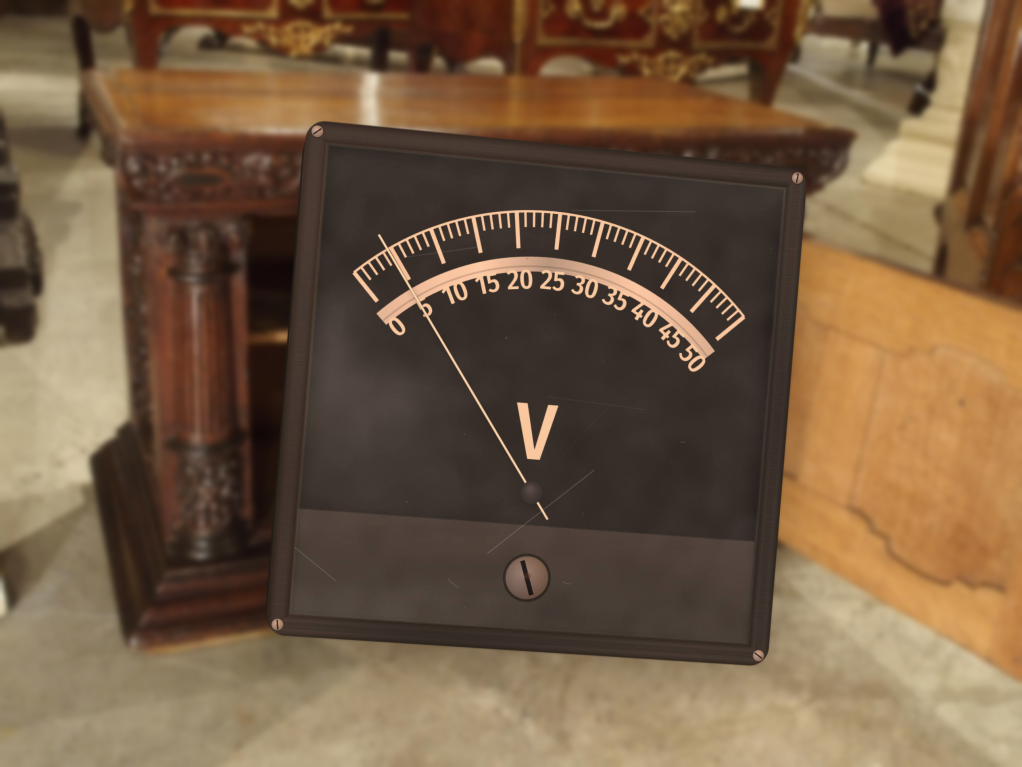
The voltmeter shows 4.5 V
